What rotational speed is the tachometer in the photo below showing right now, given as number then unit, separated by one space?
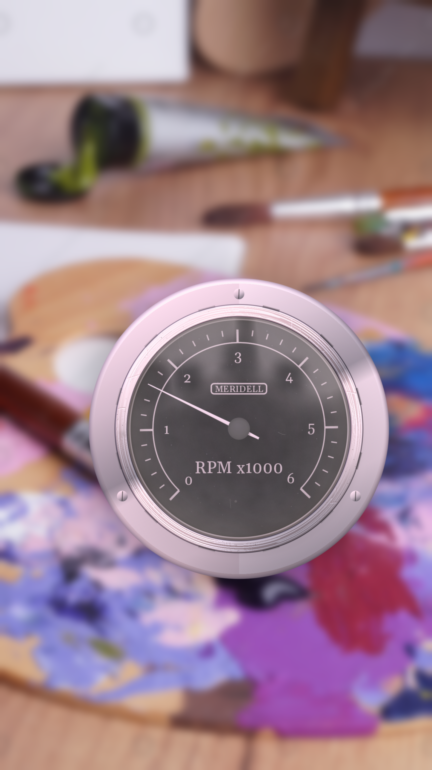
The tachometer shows 1600 rpm
